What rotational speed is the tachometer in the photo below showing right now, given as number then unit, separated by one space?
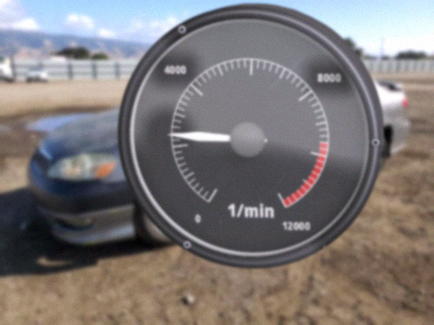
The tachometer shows 2400 rpm
